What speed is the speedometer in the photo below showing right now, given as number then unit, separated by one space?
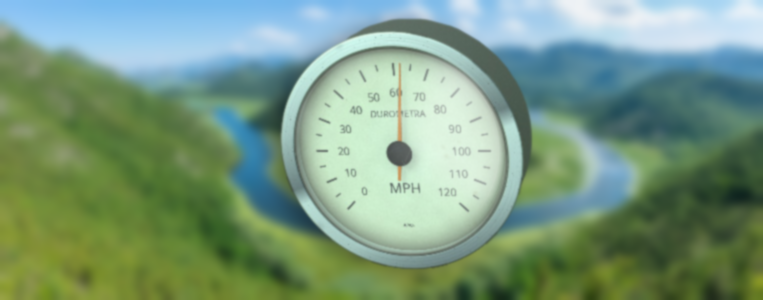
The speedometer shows 62.5 mph
